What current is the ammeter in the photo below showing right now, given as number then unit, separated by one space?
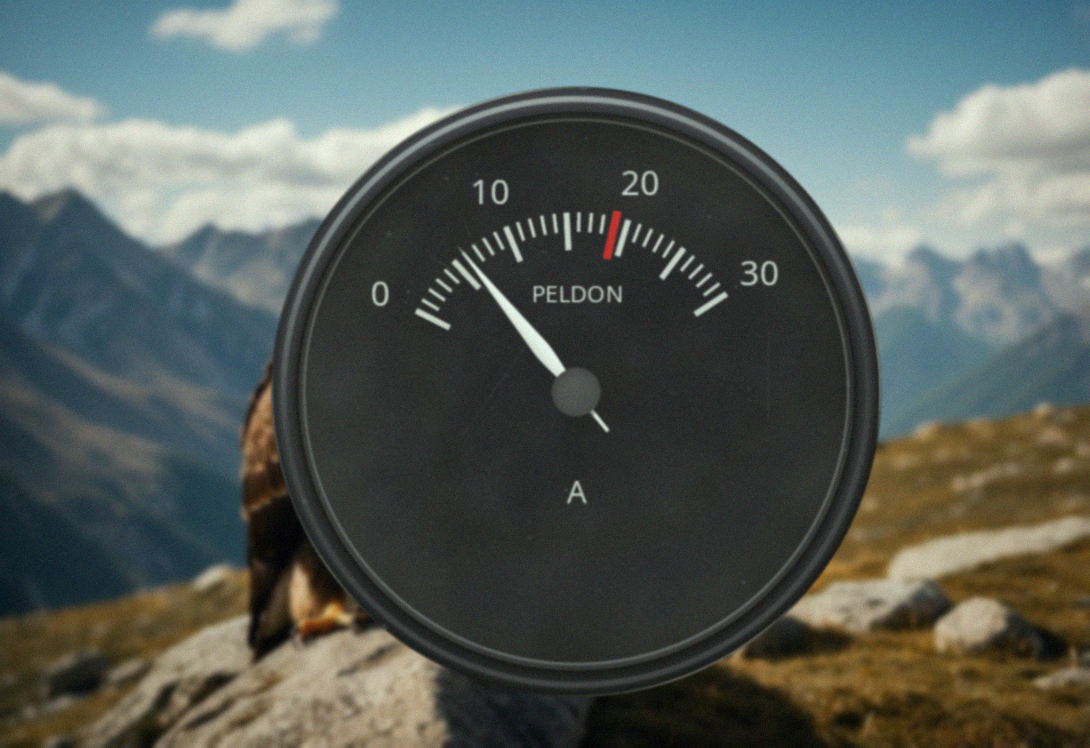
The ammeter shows 6 A
